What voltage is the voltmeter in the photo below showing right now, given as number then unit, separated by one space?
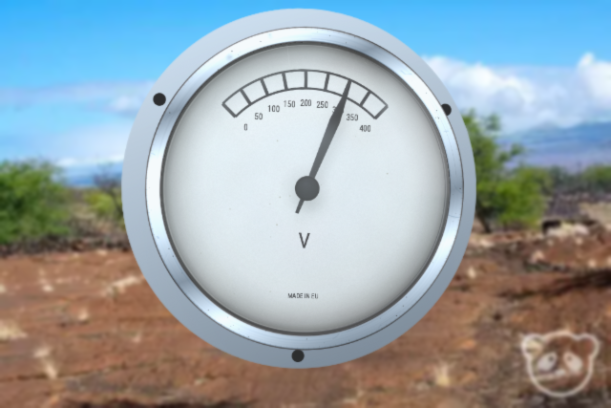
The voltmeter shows 300 V
